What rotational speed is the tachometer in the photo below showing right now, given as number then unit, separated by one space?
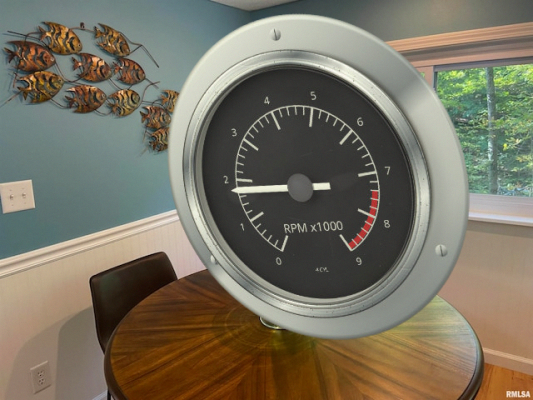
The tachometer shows 1800 rpm
